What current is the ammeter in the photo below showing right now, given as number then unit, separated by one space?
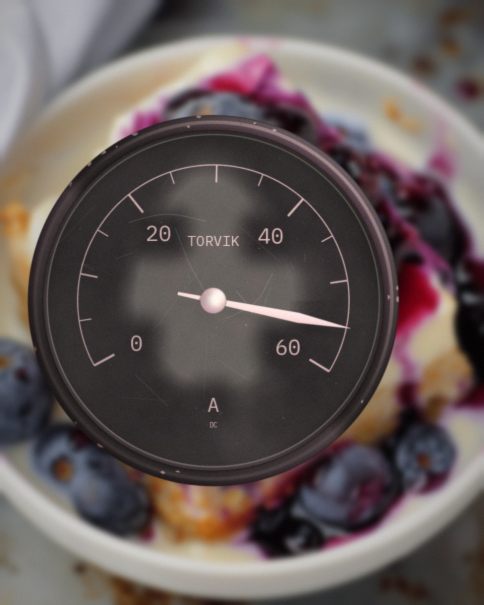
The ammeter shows 55 A
